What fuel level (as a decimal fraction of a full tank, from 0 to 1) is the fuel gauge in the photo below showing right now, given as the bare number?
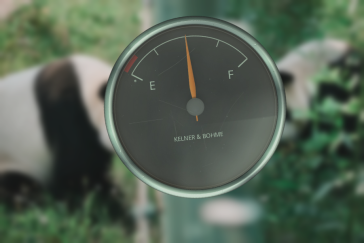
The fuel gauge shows 0.5
